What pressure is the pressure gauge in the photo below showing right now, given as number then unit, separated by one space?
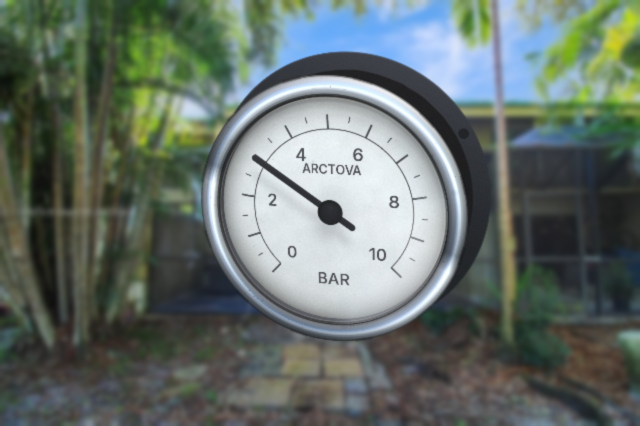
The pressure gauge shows 3 bar
